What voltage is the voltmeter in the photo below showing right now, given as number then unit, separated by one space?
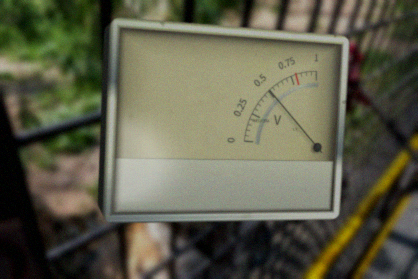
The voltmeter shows 0.5 V
